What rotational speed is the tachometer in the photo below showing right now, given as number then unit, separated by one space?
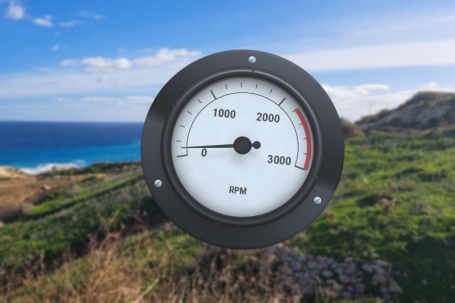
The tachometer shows 100 rpm
